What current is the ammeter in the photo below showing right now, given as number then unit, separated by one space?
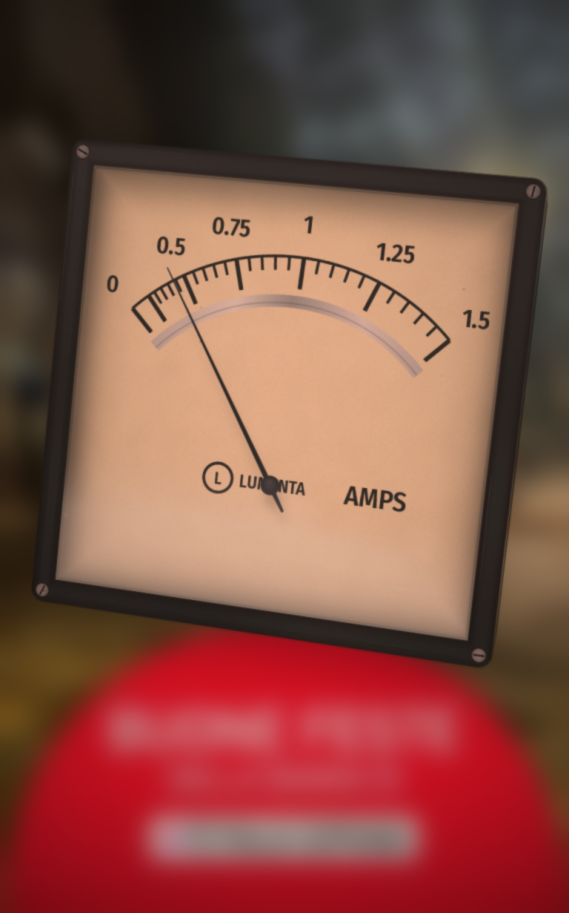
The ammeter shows 0.45 A
